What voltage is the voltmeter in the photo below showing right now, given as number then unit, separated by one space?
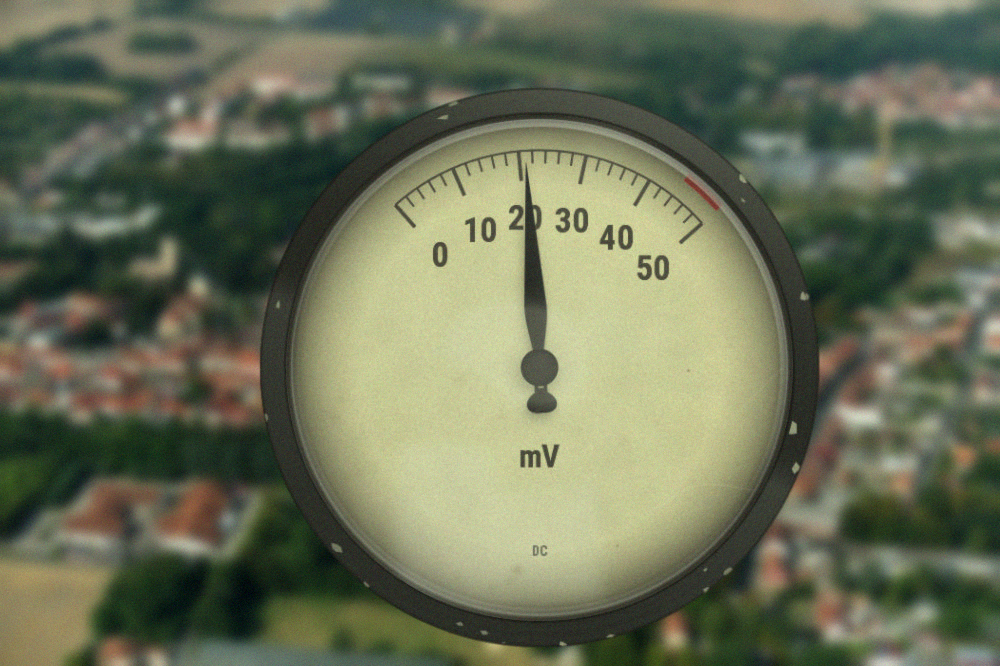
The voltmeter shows 21 mV
